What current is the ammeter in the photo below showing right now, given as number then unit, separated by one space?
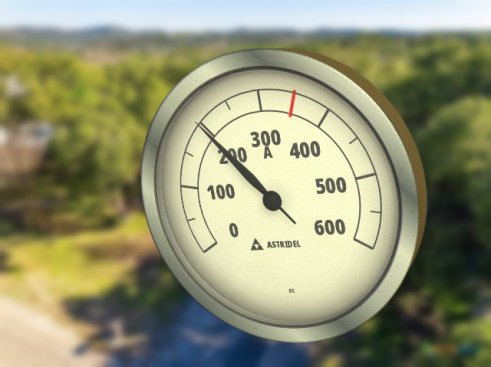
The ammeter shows 200 A
